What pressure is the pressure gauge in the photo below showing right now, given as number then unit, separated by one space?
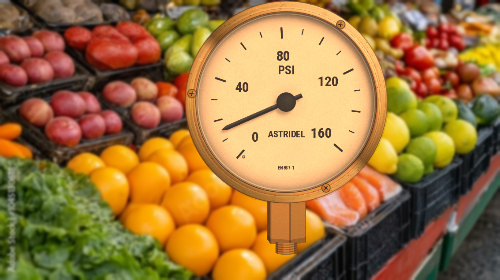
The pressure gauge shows 15 psi
